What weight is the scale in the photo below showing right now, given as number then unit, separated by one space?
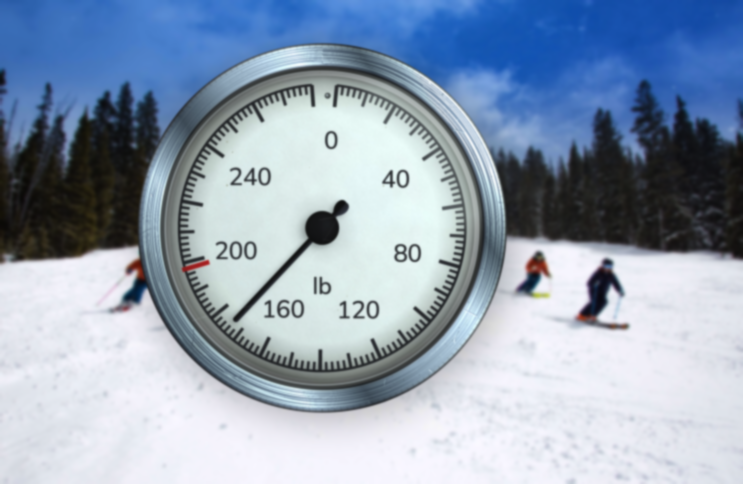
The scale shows 174 lb
